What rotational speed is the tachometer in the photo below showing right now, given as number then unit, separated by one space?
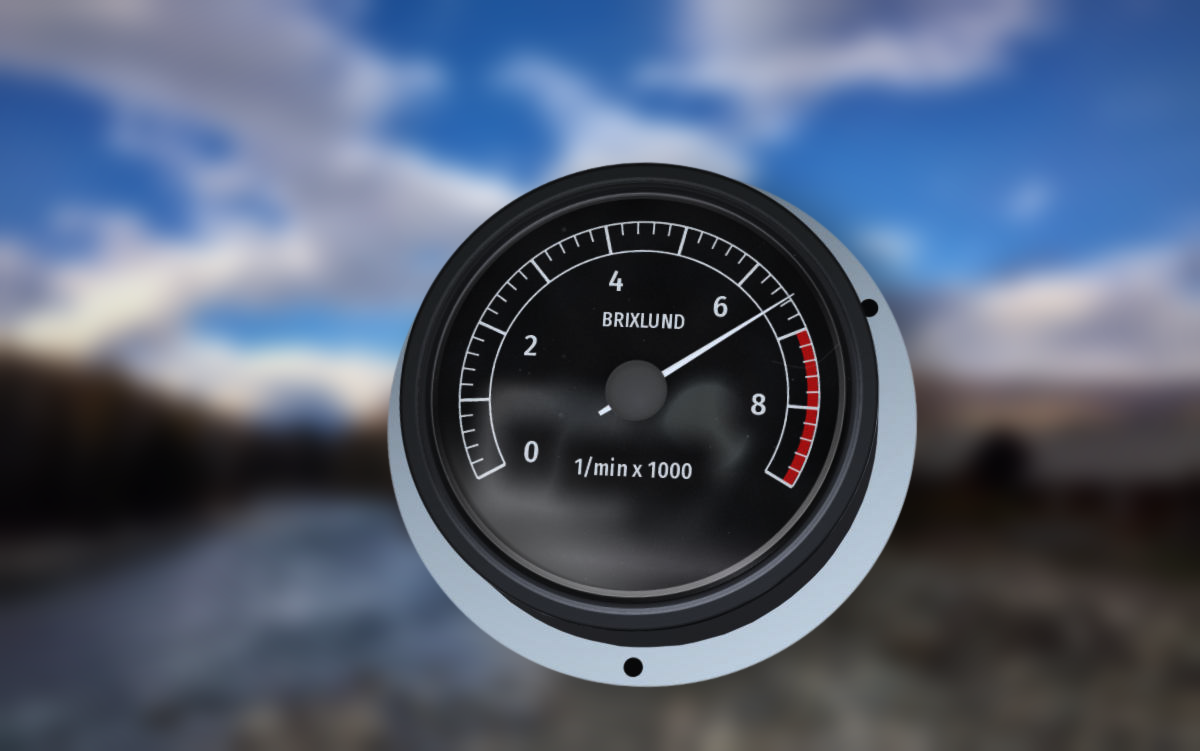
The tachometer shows 6600 rpm
